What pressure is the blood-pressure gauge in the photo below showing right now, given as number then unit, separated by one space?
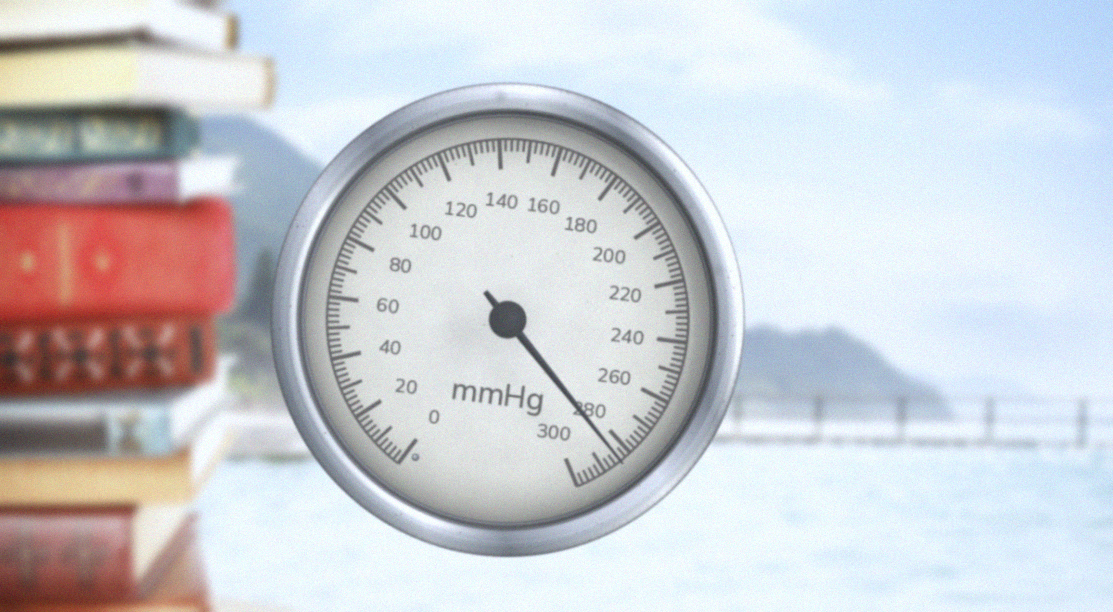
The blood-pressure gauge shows 284 mmHg
